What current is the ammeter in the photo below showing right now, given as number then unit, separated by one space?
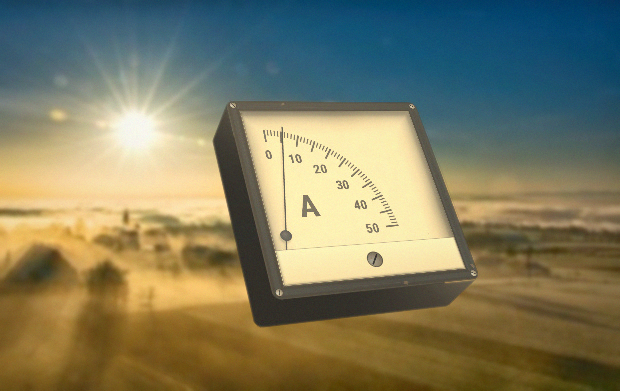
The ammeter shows 5 A
